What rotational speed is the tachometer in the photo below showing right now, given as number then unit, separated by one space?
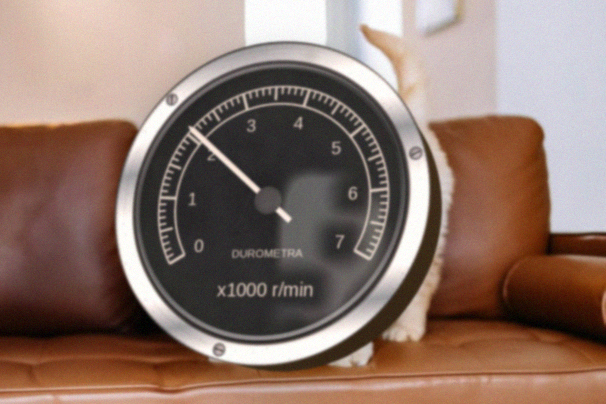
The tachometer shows 2100 rpm
